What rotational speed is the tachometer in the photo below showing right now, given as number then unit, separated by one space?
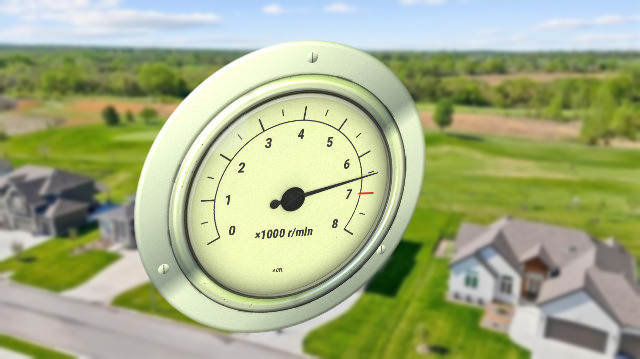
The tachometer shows 6500 rpm
